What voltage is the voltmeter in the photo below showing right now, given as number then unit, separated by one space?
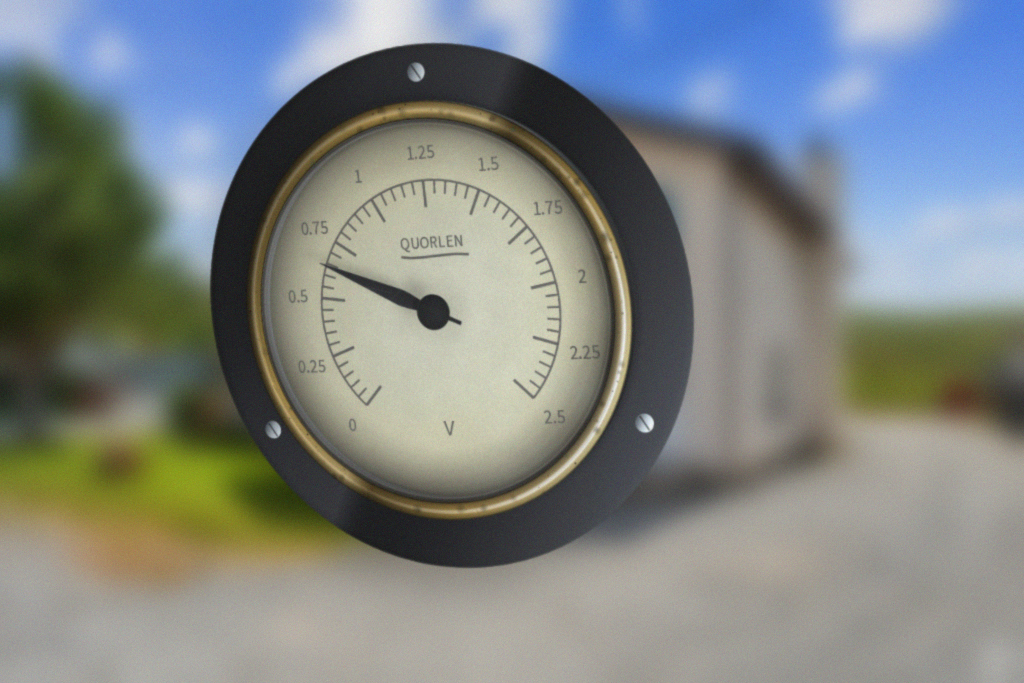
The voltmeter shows 0.65 V
